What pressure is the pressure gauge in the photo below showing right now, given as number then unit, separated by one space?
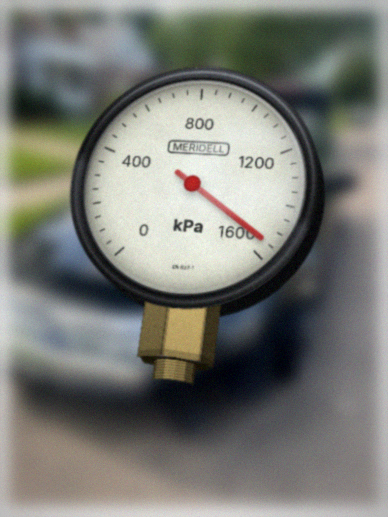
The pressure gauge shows 1550 kPa
